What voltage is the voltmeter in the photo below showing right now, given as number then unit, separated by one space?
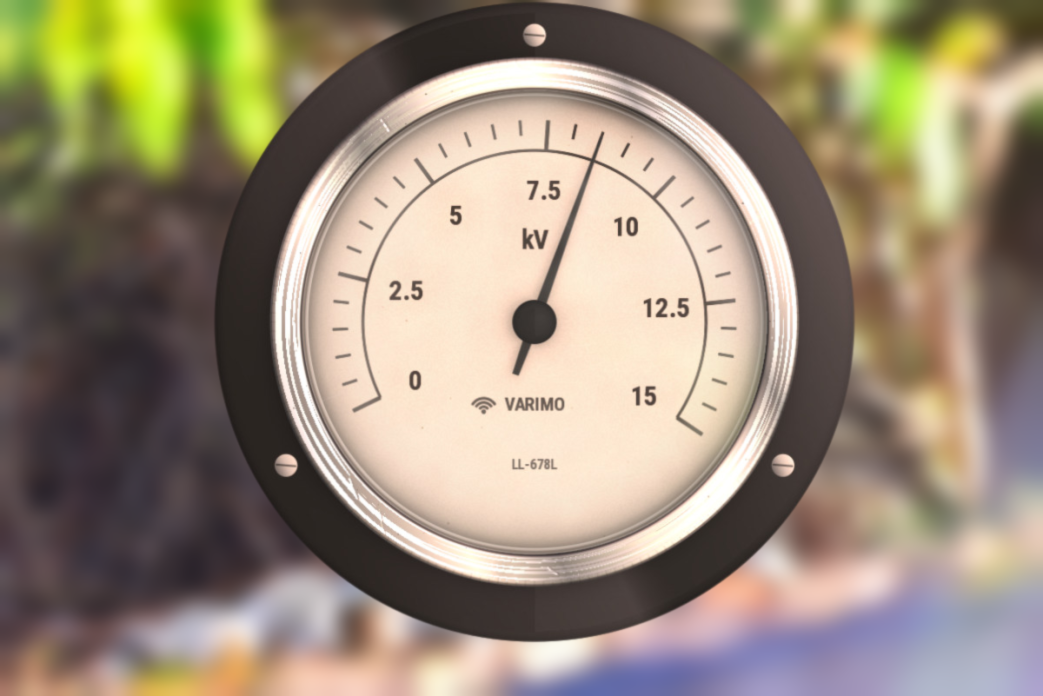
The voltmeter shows 8.5 kV
